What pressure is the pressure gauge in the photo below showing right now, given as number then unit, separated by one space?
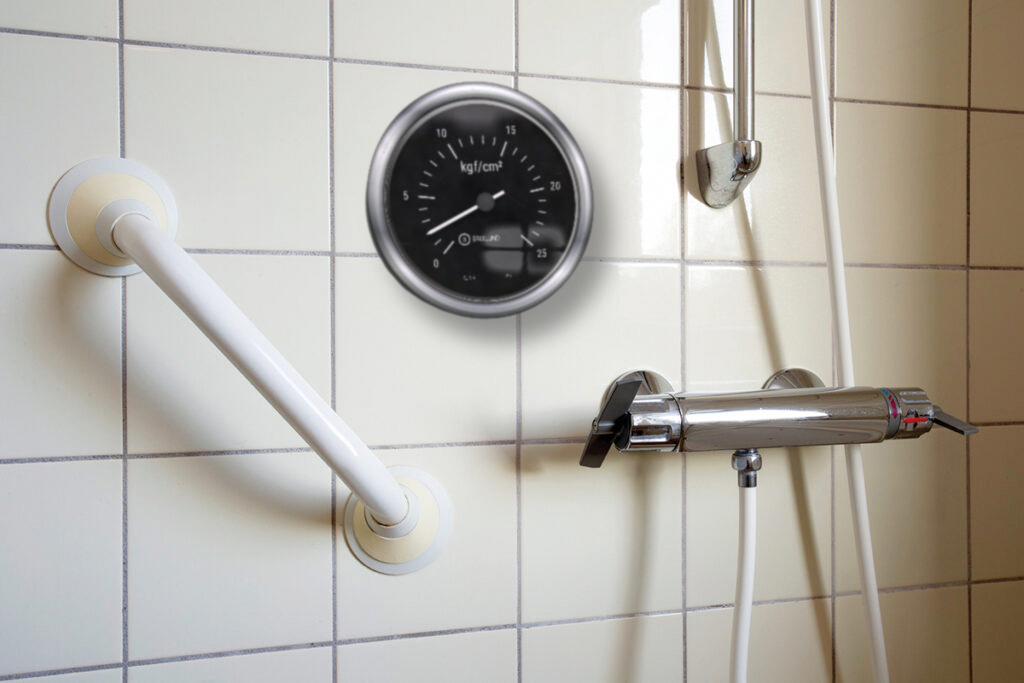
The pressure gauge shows 2 kg/cm²
